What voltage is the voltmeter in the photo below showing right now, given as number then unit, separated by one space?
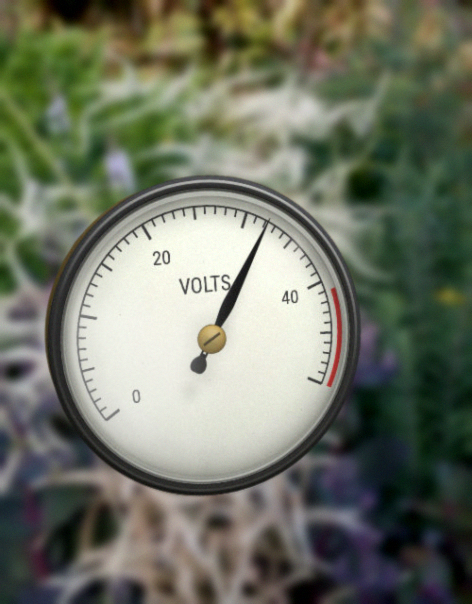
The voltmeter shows 32 V
